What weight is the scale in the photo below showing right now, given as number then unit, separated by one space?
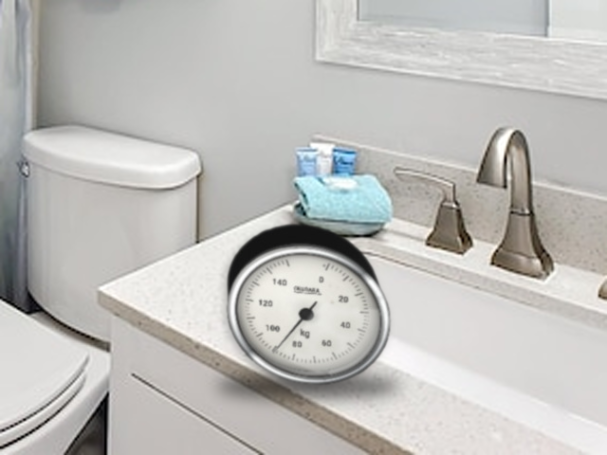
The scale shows 90 kg
